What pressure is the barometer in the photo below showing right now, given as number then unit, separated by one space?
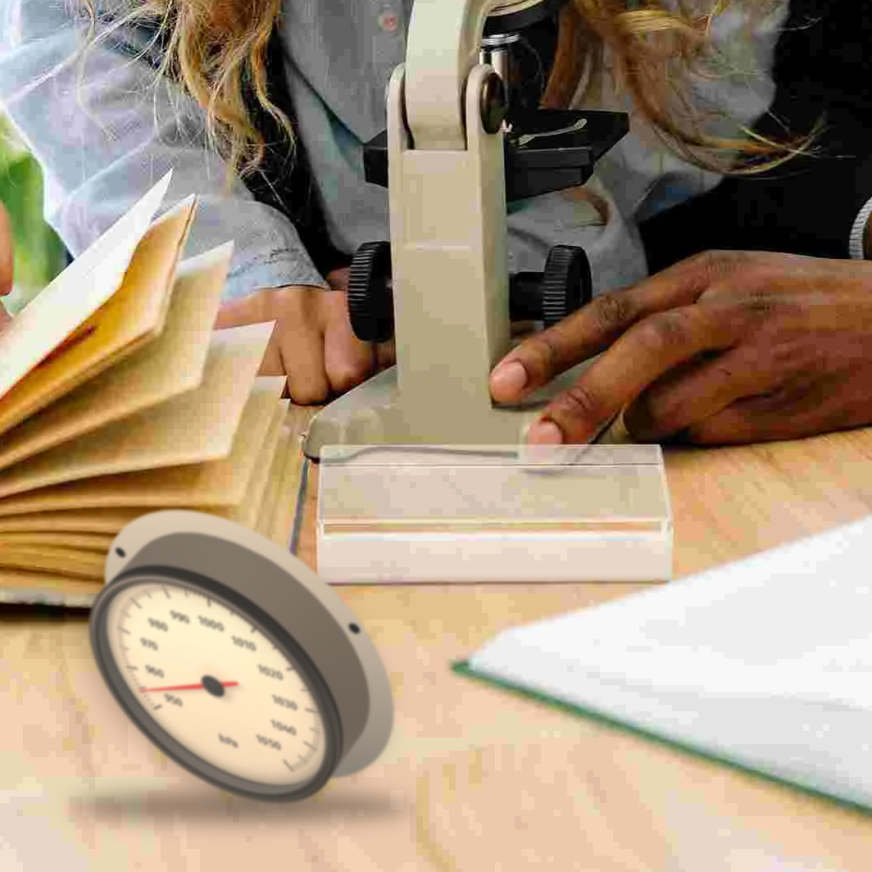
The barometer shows 955 hPa
